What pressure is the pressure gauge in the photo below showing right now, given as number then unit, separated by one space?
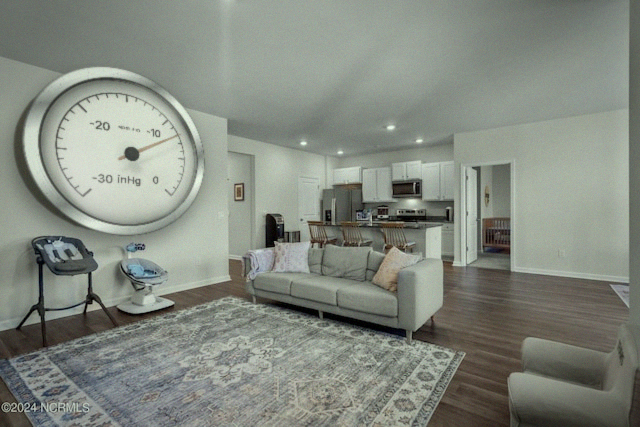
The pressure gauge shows -8 inHg
